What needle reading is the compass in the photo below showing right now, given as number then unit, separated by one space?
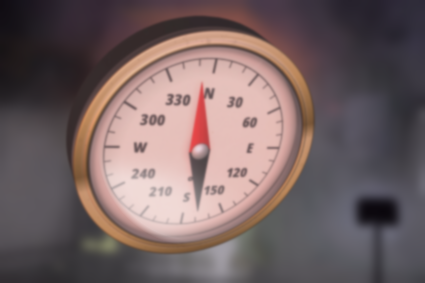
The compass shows 350 °
